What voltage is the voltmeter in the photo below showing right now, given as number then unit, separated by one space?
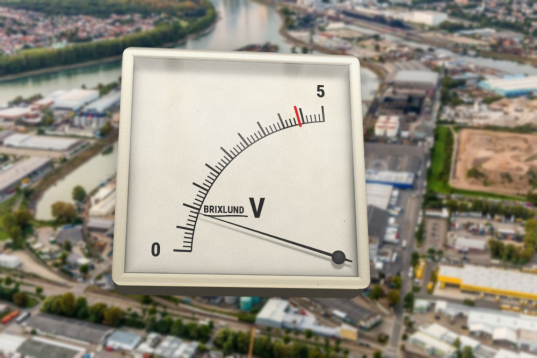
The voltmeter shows 0.9 V
